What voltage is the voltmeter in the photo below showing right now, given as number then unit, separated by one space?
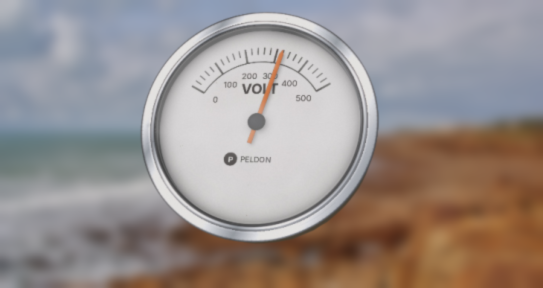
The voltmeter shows 320 V
